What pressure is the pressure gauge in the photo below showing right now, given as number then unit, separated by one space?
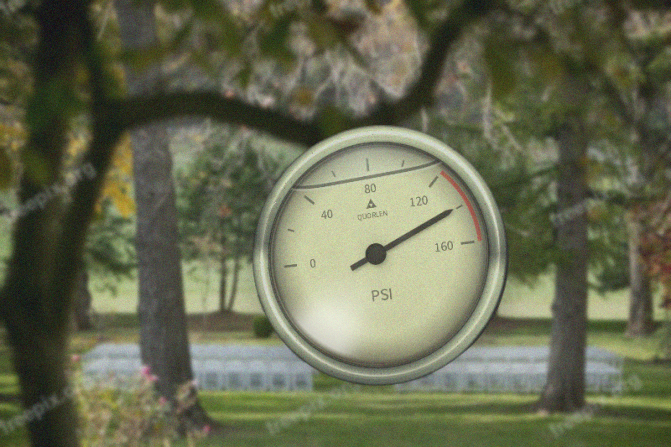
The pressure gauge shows 140 psi
